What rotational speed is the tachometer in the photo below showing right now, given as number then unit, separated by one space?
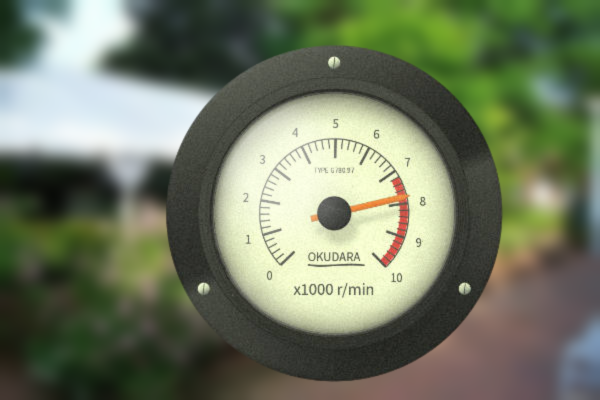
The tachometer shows 7800 rpm
